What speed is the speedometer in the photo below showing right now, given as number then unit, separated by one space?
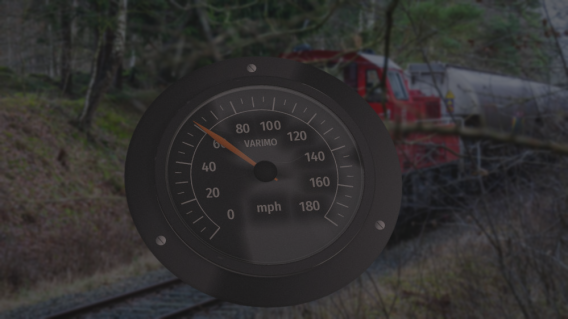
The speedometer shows 60 mph
